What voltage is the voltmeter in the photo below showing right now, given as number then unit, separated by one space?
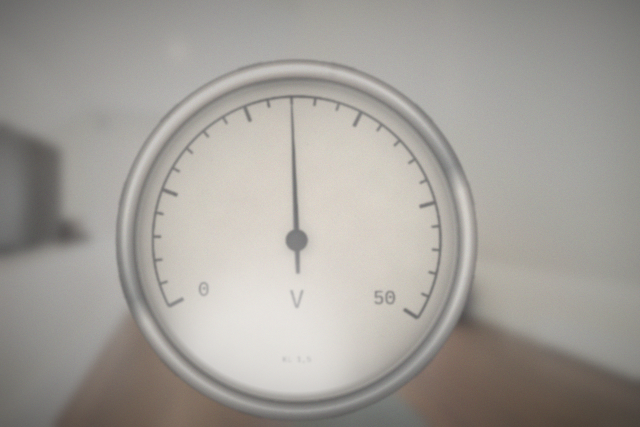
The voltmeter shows 24 V
